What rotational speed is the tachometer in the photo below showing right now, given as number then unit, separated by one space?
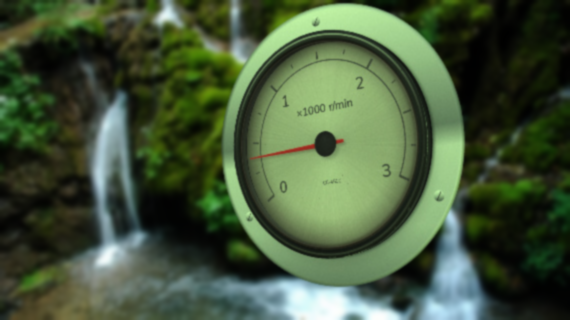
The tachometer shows 375 rpm
